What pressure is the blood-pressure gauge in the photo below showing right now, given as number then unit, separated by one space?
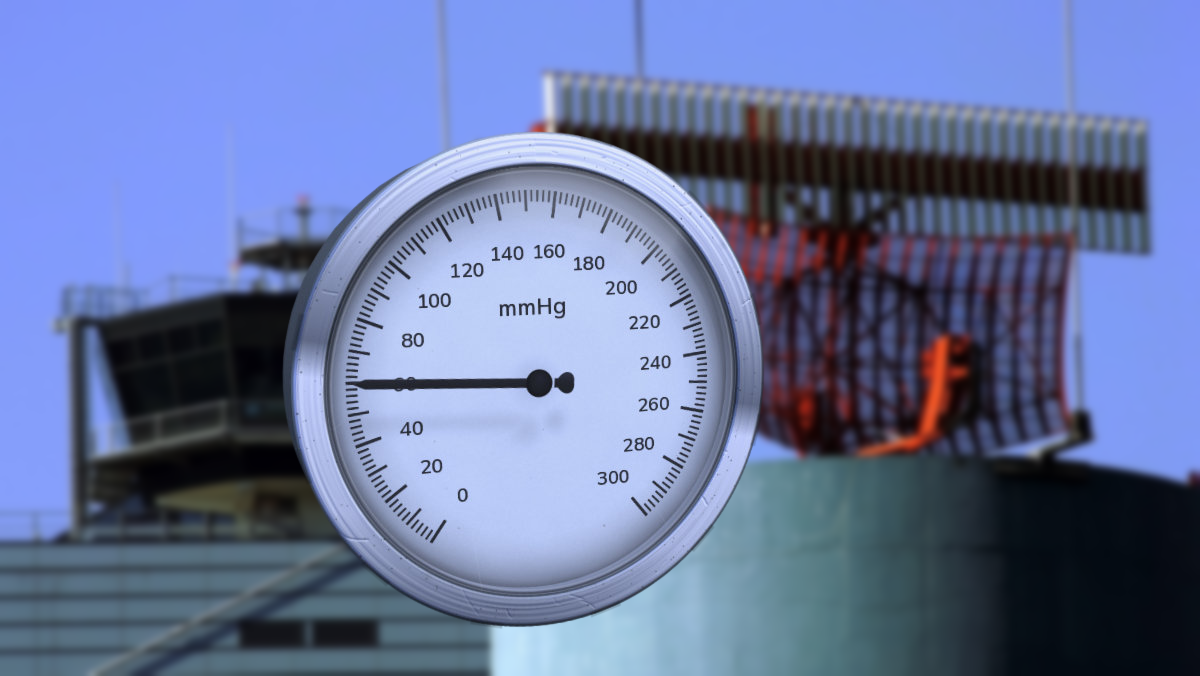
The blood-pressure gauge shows 60 mmHg
